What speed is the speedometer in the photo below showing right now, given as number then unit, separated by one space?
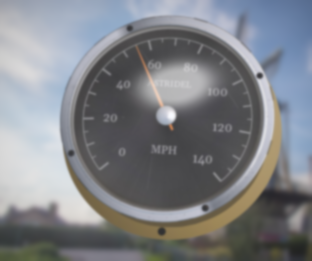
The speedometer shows 55 mph
